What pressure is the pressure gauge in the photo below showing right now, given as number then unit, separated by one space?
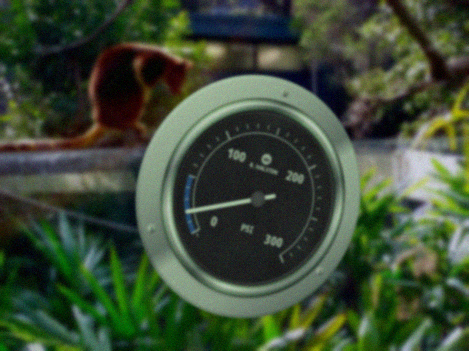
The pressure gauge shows 20 psi
